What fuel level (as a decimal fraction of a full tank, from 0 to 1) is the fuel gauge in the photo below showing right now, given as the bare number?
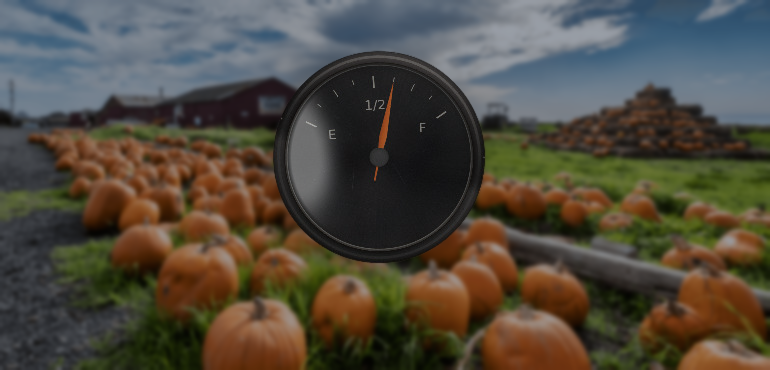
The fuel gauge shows 0.625
